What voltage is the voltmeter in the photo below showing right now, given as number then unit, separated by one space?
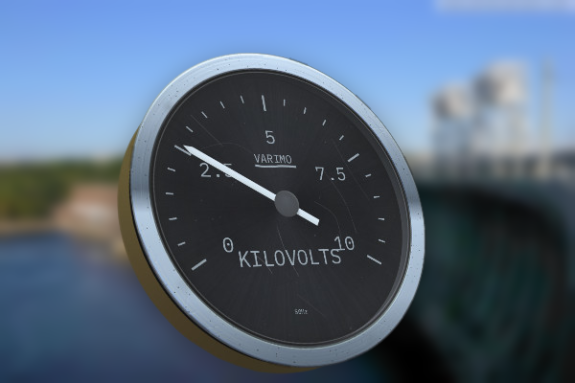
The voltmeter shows 2.5 kV
